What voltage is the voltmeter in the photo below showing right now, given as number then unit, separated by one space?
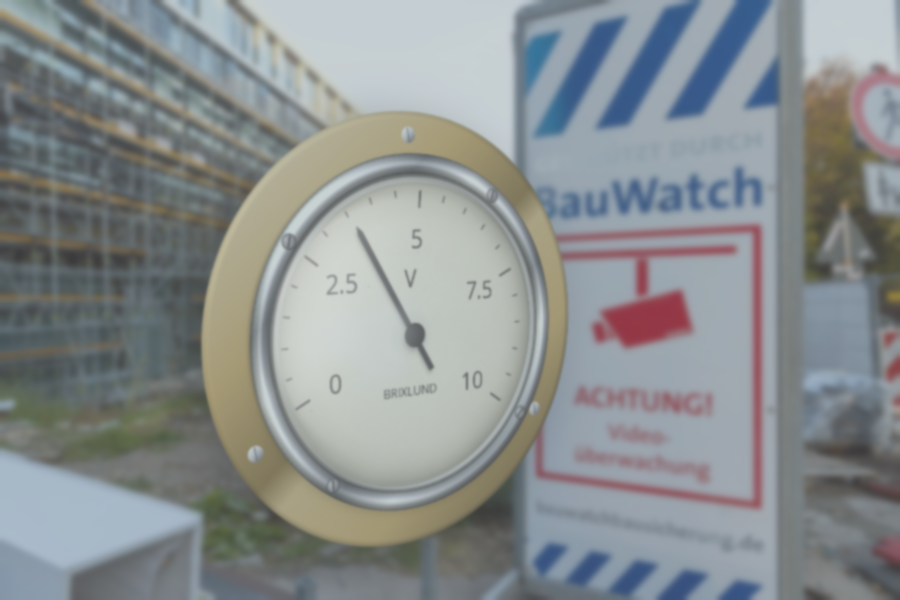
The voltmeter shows 3.5 V
